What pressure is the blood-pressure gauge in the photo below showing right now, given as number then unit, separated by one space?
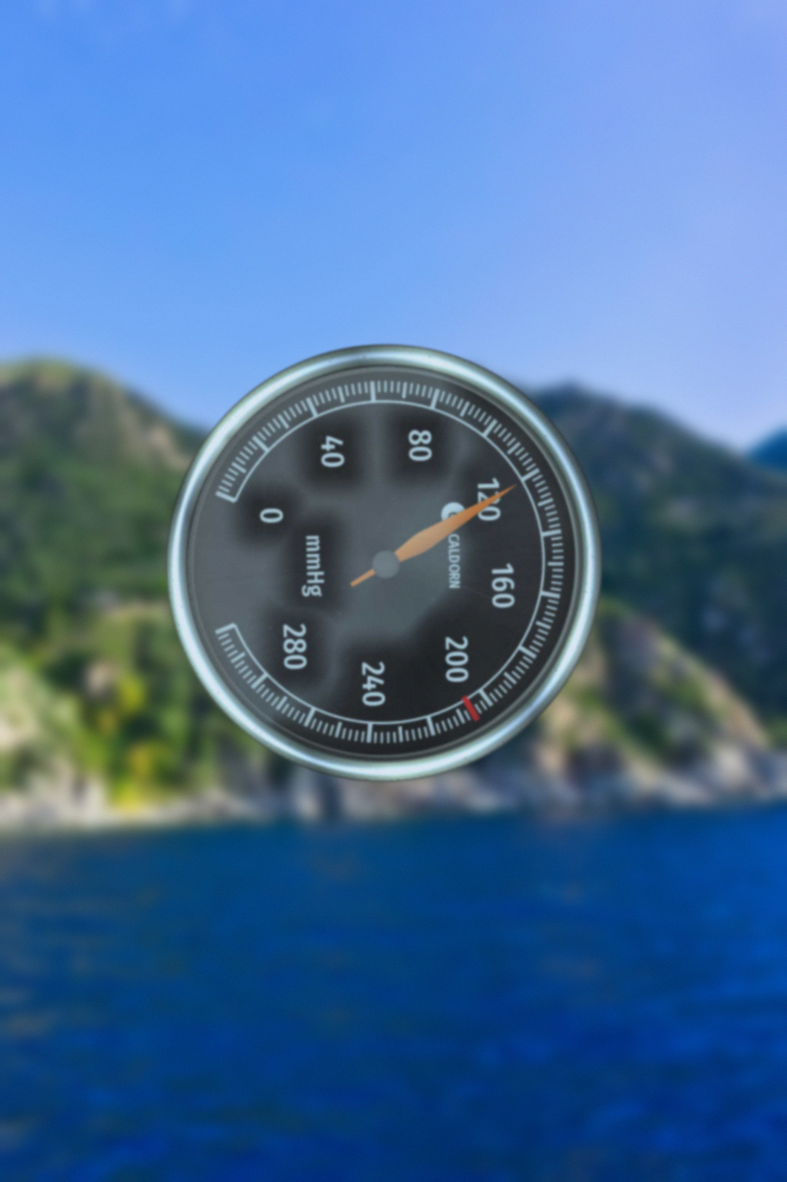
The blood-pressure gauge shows 120 mmHg
